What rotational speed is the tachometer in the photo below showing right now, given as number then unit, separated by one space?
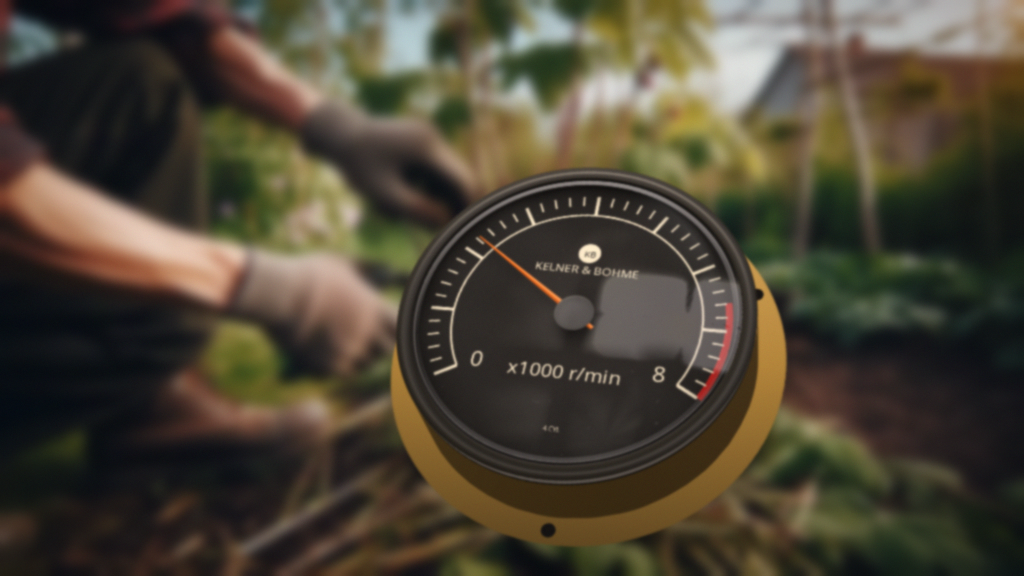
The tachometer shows 2200 rpm
